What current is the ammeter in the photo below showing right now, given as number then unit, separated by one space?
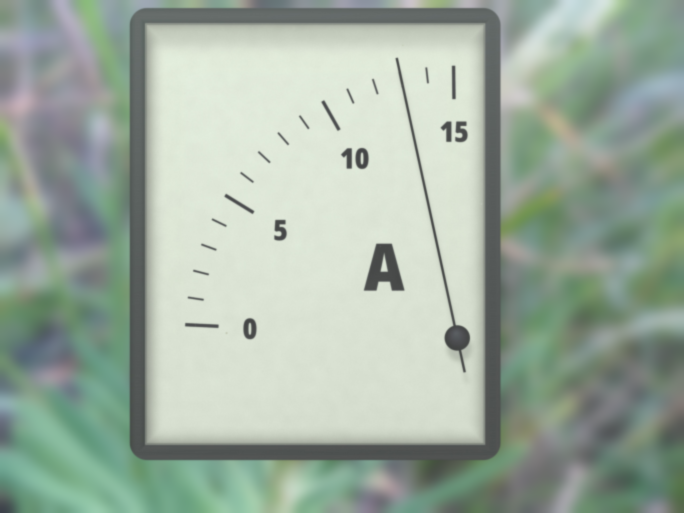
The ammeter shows 13 A
